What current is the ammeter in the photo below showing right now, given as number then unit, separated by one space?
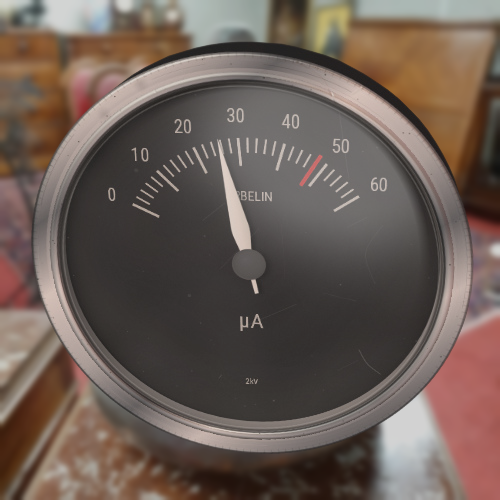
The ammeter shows 26 µA
